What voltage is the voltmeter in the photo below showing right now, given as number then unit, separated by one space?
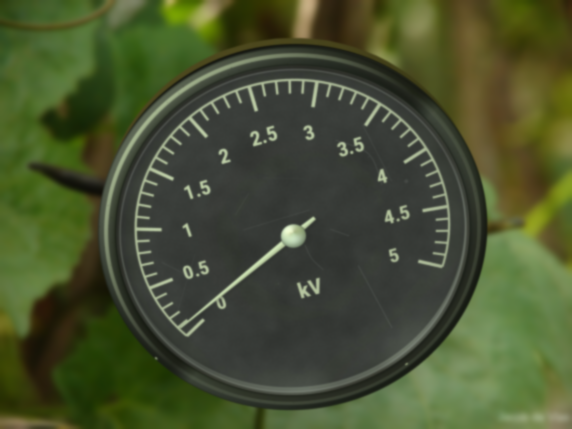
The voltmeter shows 0.1 kV
